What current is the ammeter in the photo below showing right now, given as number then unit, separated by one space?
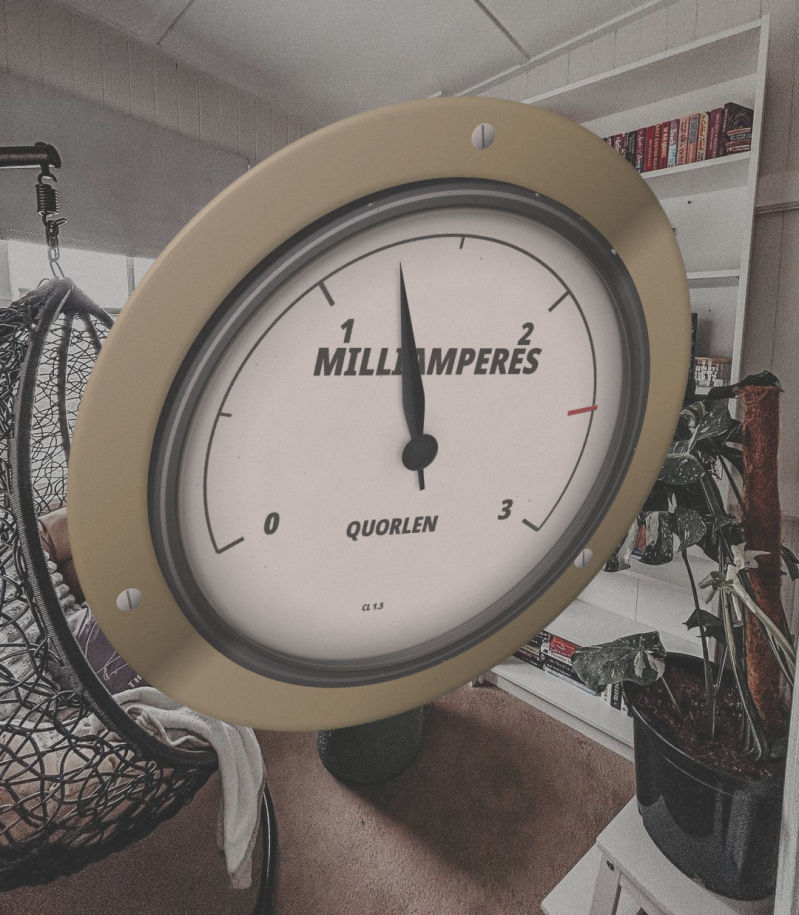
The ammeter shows 1.25 mA
